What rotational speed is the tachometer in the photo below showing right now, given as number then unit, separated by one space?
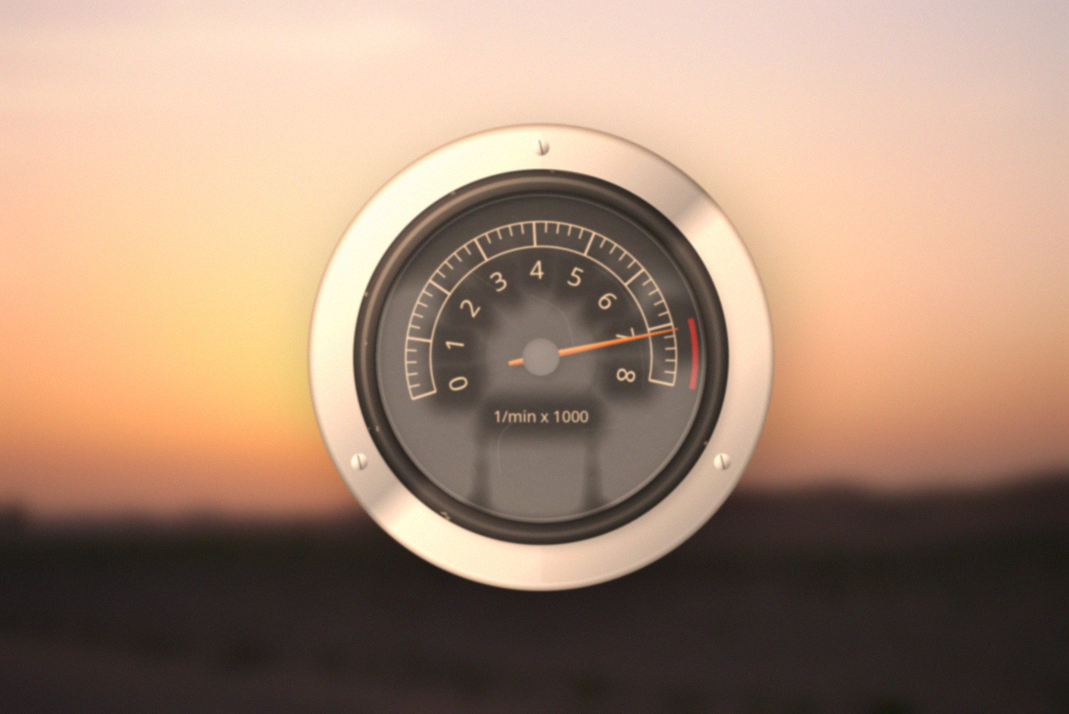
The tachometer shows 7100 rpm
